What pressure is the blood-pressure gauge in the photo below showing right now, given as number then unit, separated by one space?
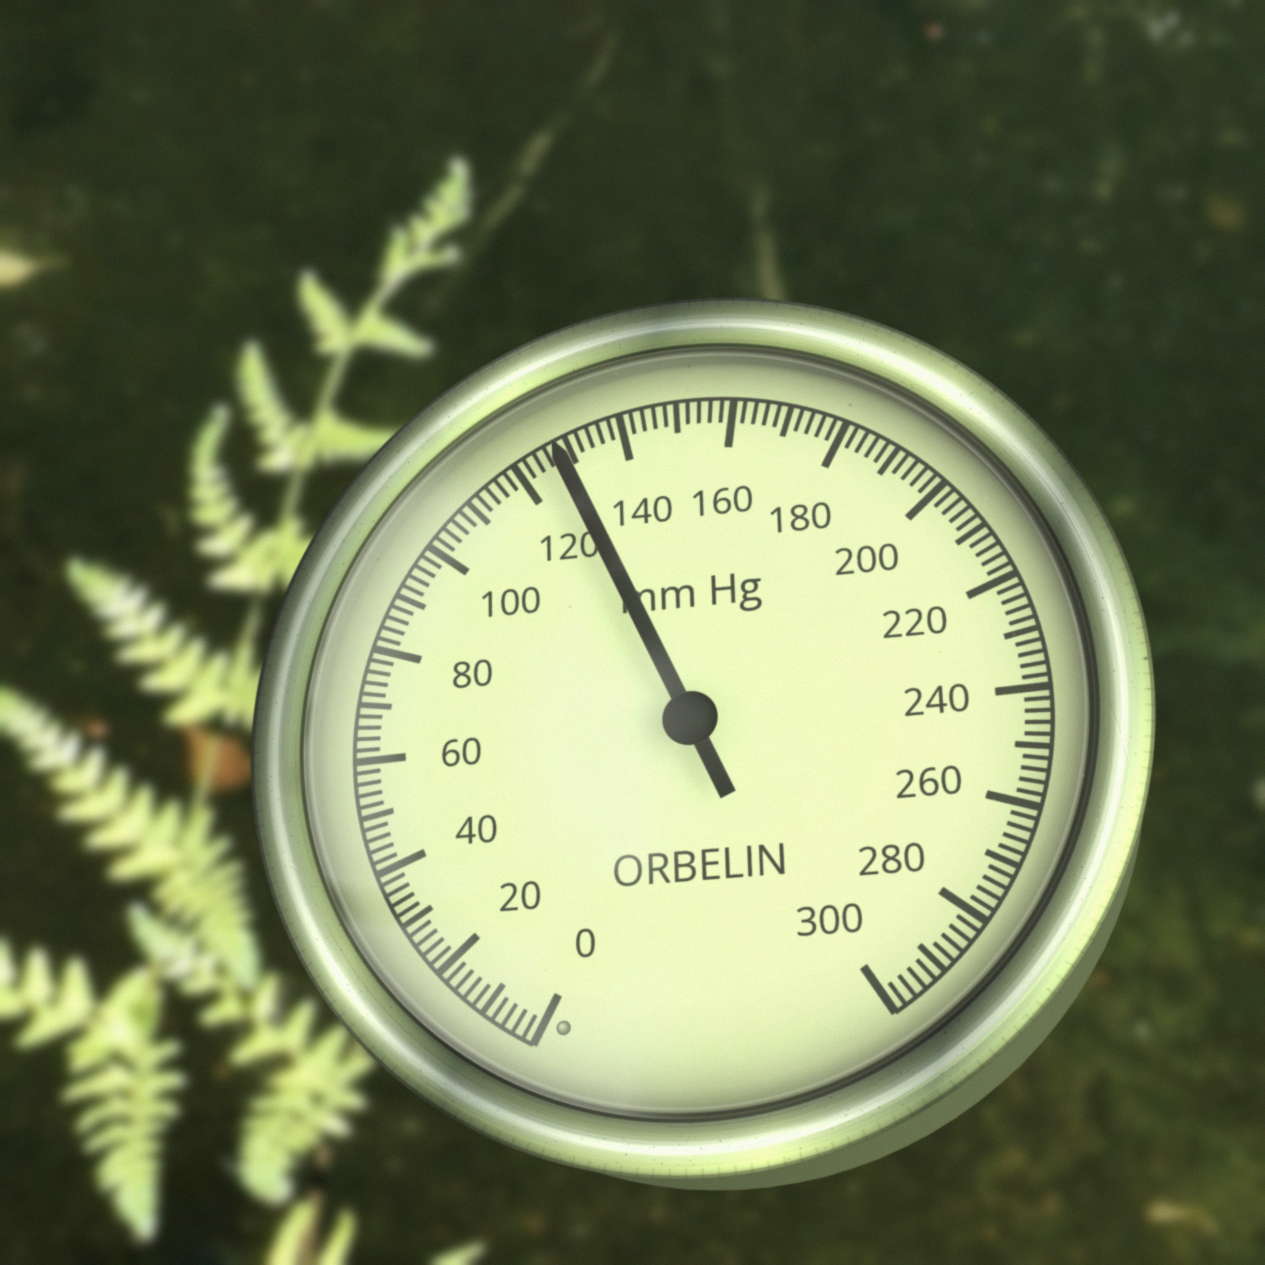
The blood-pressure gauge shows 128 mmHg
